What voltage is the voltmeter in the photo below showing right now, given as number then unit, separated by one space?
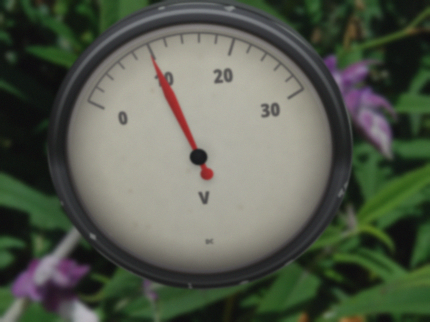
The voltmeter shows 10 V
